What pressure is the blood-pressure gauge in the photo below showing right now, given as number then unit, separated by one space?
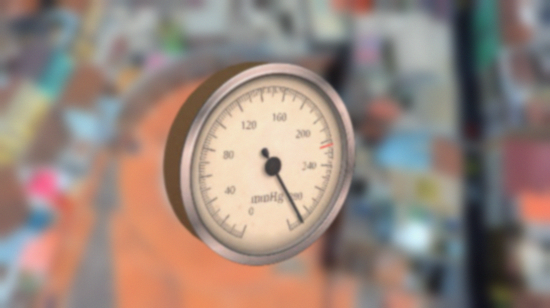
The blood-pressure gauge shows 290 mmHg
